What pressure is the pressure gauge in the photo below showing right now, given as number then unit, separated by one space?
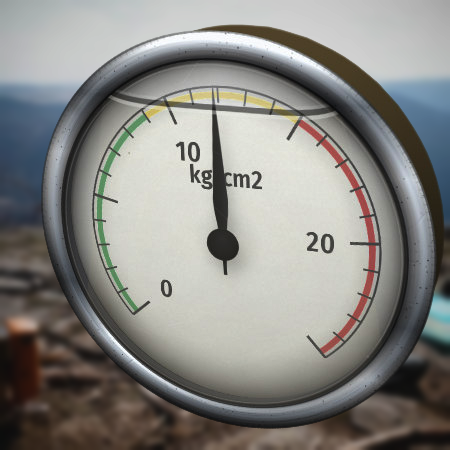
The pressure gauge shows 12 kg/cm²
